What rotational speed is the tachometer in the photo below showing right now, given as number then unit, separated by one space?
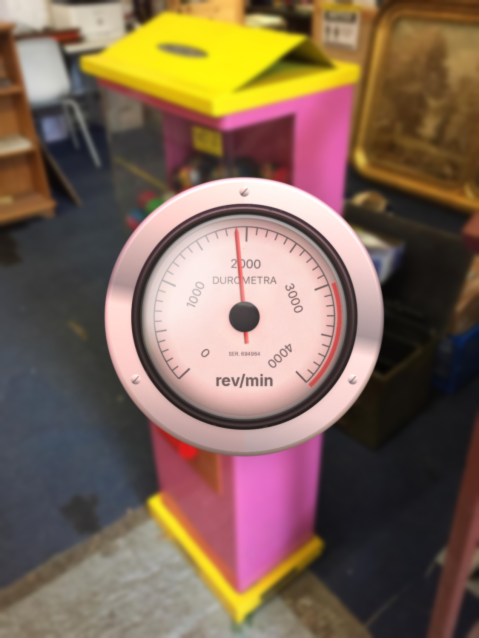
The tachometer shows 1900 rpm
